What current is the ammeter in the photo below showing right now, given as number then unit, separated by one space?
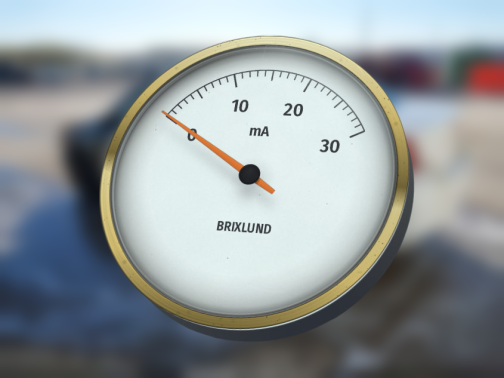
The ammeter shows 0 mA
